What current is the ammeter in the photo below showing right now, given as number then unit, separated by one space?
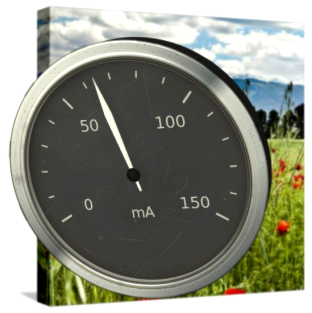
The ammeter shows 65 mA
